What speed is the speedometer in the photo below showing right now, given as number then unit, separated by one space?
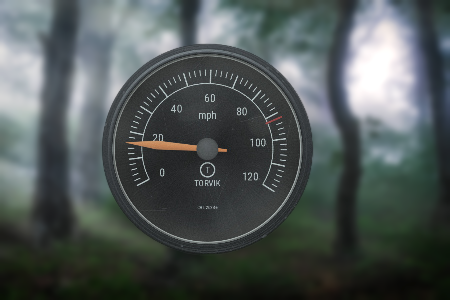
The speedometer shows 16 mph
